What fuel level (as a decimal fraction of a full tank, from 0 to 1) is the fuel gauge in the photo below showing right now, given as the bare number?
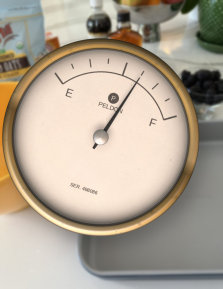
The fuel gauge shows 0.625
